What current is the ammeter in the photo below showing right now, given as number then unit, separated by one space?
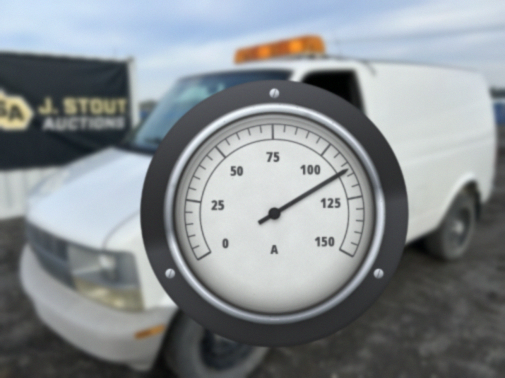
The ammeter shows 112.5 A
